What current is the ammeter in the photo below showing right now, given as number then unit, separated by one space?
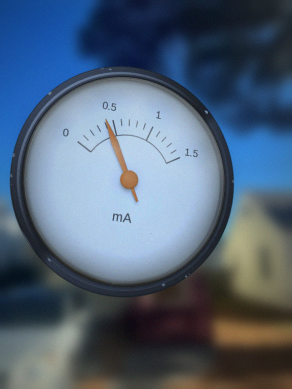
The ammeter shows 0.4 mA
